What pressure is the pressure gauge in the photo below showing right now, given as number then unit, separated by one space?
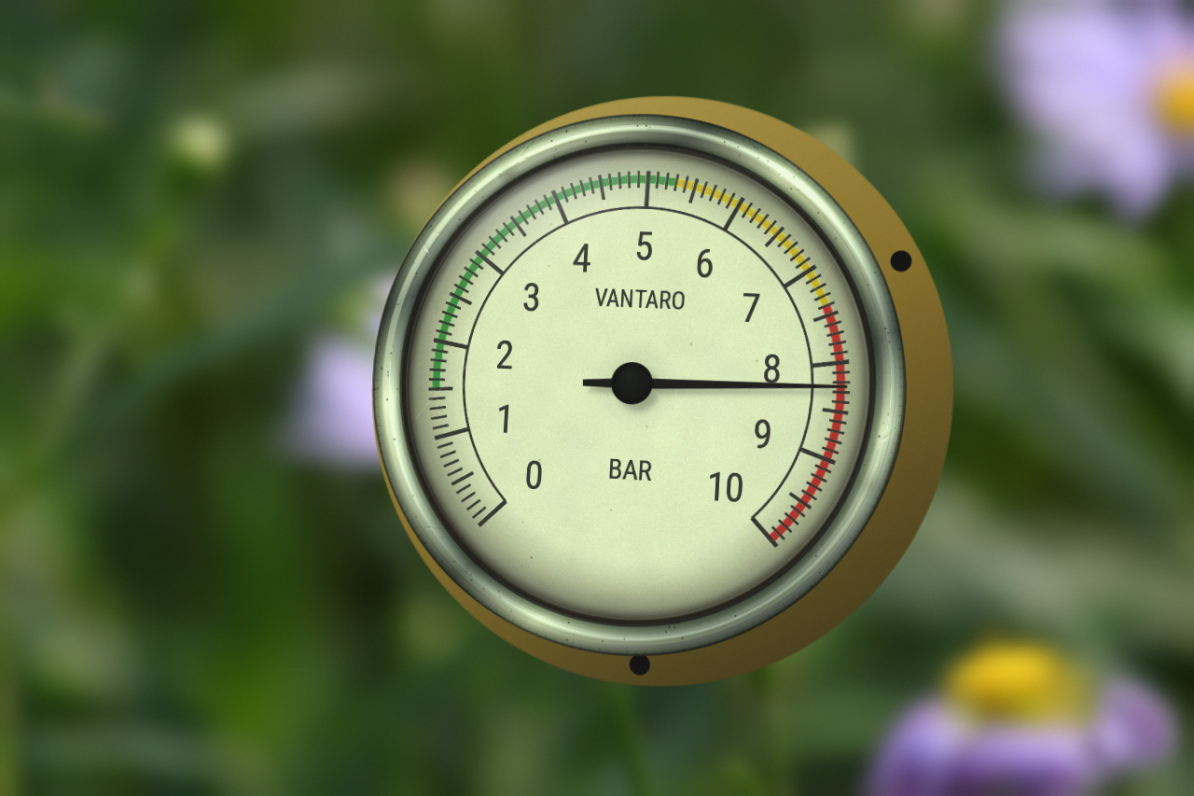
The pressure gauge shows 8.25 bar
